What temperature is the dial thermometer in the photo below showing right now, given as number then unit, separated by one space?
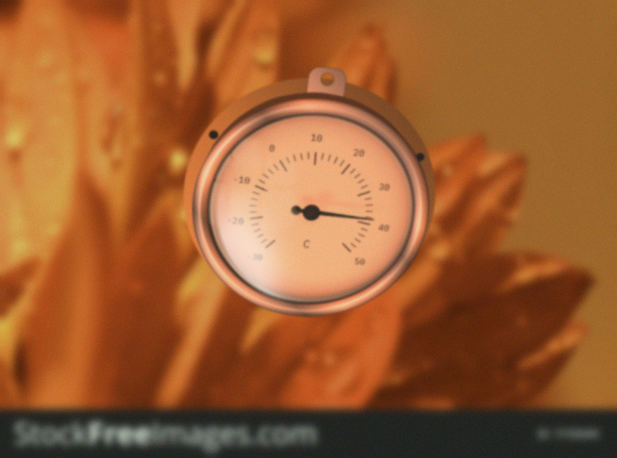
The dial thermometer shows 38 °C
